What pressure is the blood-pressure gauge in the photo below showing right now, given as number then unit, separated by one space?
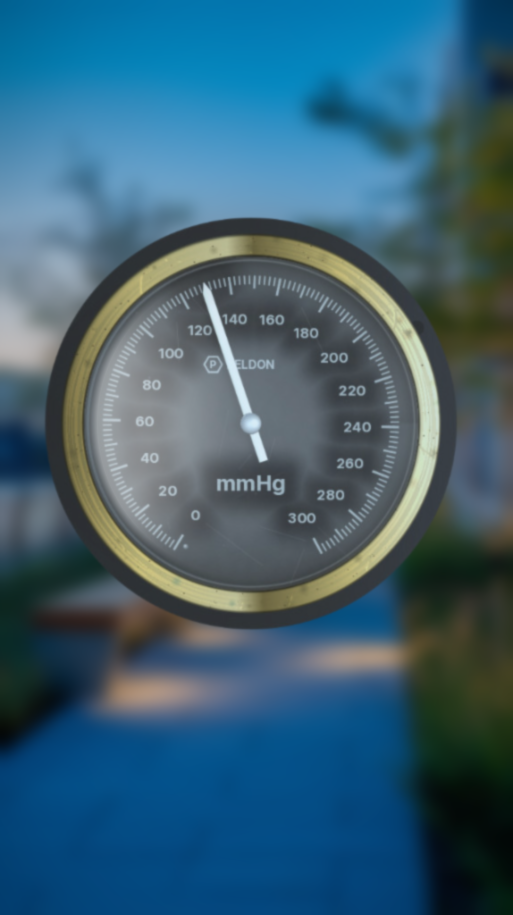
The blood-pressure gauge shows 130 mmHg
